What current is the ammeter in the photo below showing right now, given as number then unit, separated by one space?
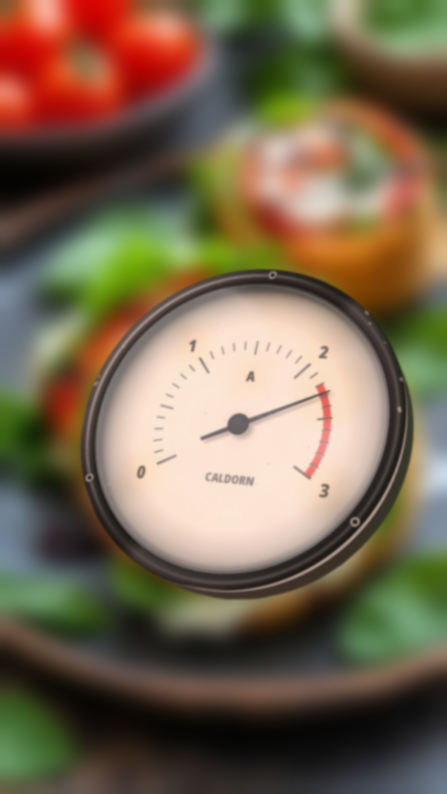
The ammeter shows 2.3 A
